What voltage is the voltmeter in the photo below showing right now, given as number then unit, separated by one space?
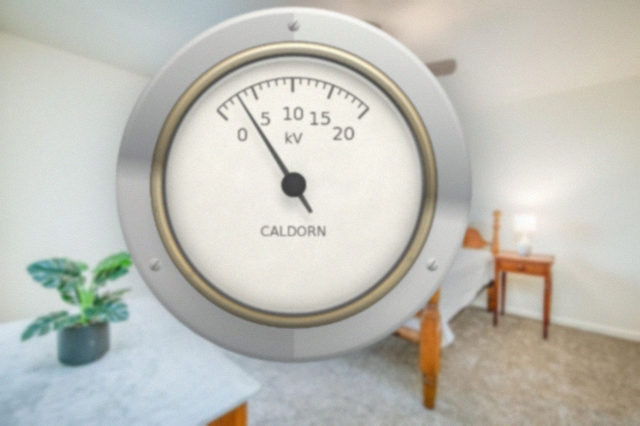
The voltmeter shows 3 kV
